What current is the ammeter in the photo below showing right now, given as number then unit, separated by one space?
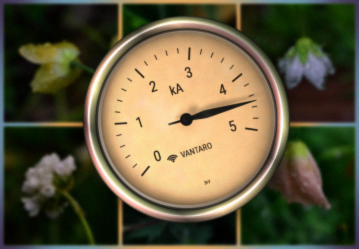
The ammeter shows 4.5 kA
